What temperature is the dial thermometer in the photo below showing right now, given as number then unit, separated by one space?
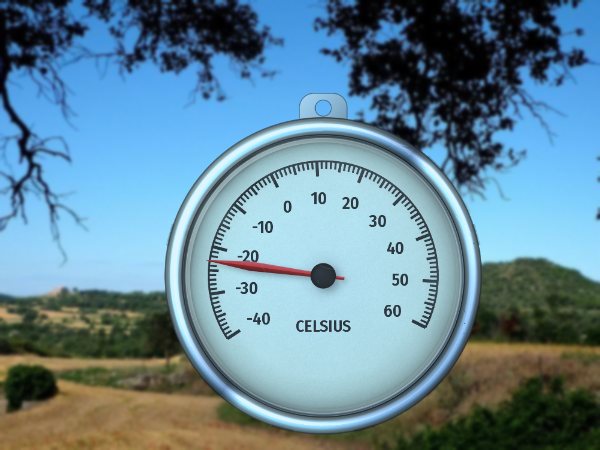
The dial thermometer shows -23 °C
